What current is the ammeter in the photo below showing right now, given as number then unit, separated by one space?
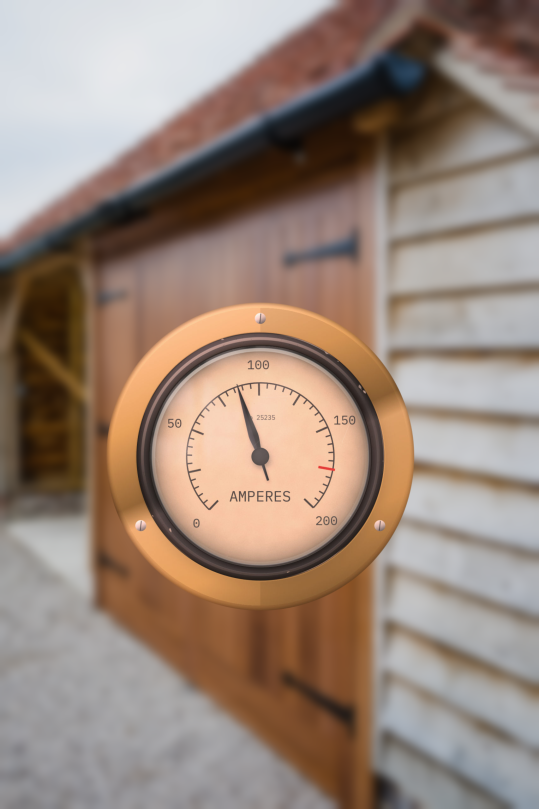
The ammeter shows 87.5 A
